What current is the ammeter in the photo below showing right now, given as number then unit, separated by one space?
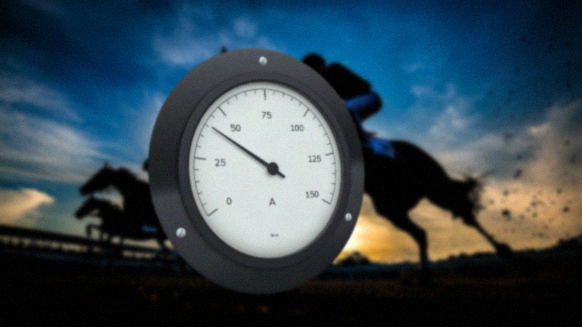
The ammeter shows 40 A
